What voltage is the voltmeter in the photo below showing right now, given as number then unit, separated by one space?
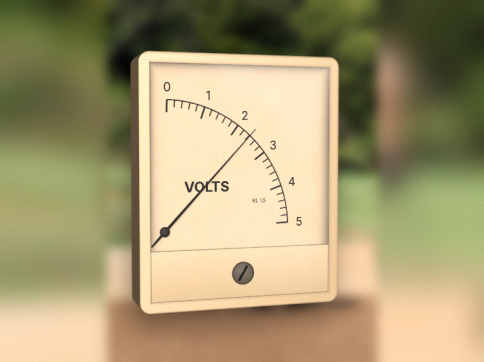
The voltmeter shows 2.4 V
